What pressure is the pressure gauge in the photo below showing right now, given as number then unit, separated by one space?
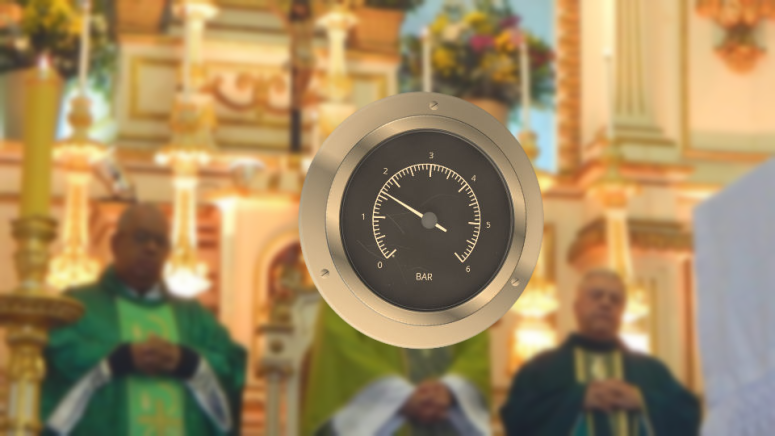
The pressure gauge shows 1.6 bar
